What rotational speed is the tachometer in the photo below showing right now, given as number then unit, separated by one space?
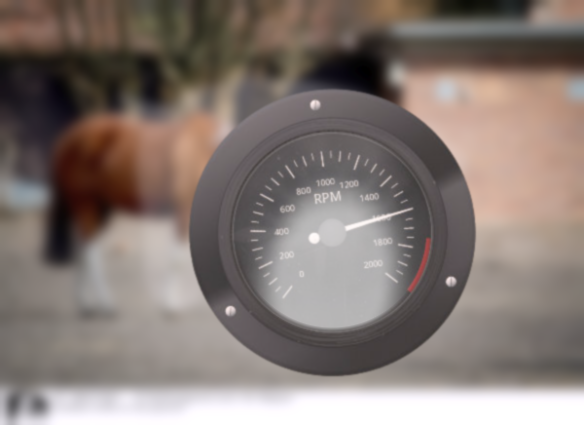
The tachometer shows 1600 rpm
